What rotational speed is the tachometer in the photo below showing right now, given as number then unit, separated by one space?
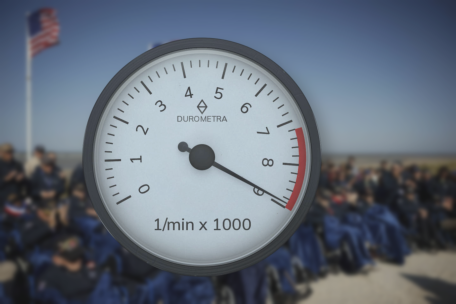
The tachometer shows 8900 rpm
